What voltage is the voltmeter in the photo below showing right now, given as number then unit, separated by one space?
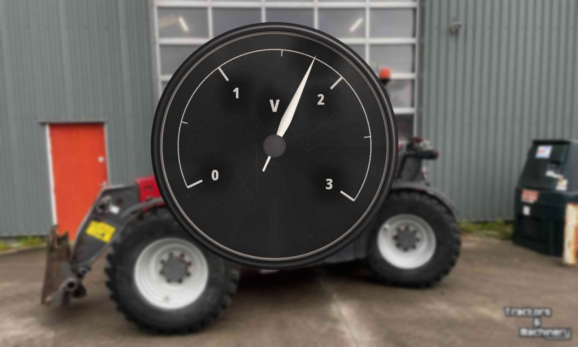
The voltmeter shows 1.75 V
